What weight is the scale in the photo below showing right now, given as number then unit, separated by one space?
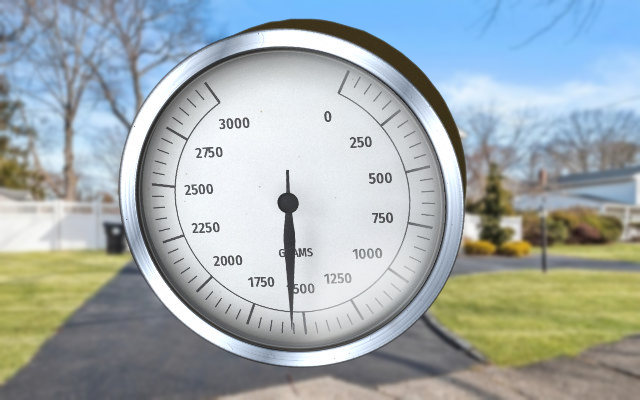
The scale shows 1550 g
